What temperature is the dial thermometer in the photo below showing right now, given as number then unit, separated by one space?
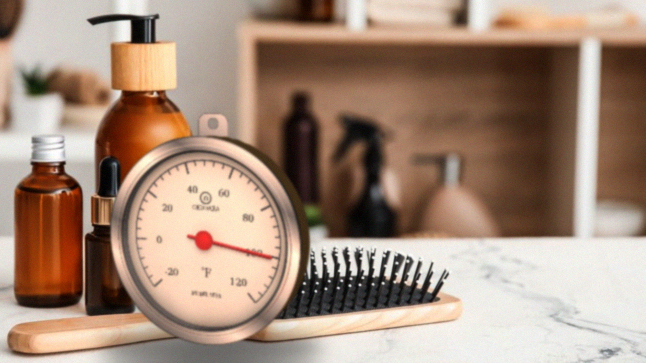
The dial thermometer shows 100 °F
